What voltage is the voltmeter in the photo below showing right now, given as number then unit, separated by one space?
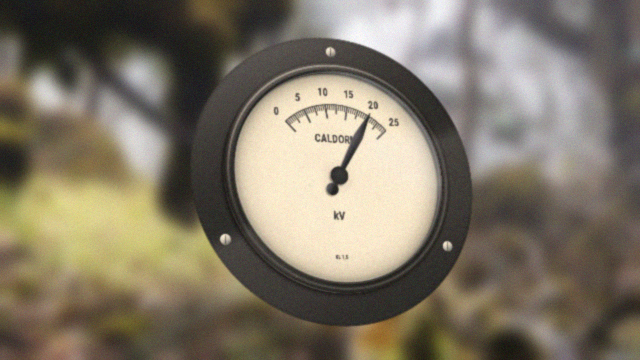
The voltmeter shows 20 kV
